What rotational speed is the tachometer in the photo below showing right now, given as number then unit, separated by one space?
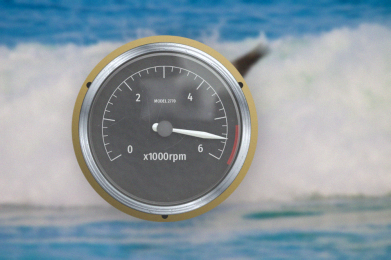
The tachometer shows 5500 rpm
